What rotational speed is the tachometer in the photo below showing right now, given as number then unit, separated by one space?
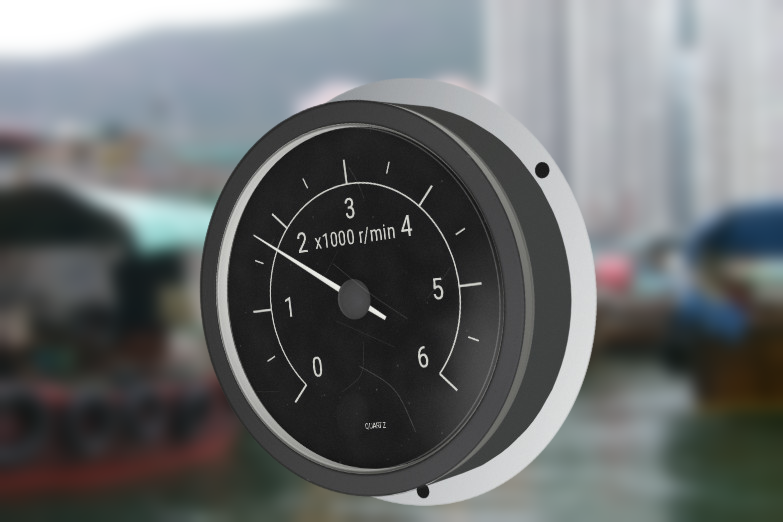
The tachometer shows 1750 rpm
